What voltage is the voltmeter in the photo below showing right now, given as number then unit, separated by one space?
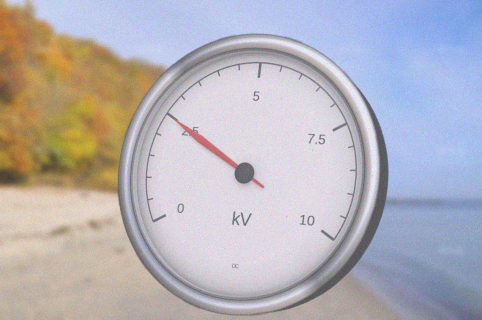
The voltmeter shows 2.5 kV
